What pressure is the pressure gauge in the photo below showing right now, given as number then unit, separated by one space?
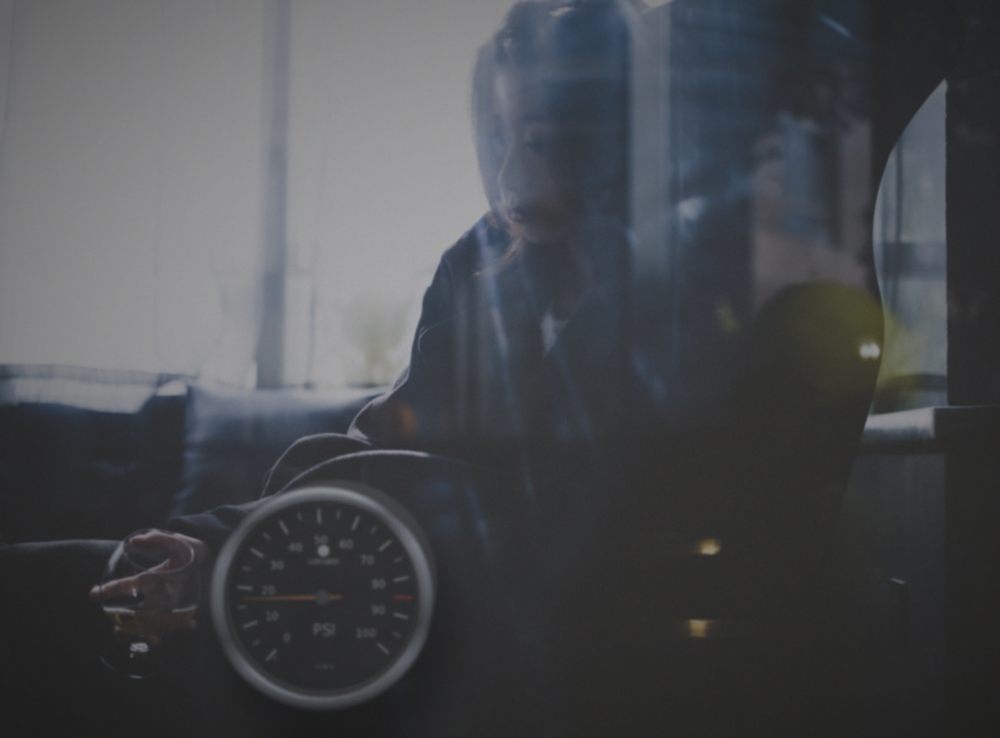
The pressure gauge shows 17.5 psi
